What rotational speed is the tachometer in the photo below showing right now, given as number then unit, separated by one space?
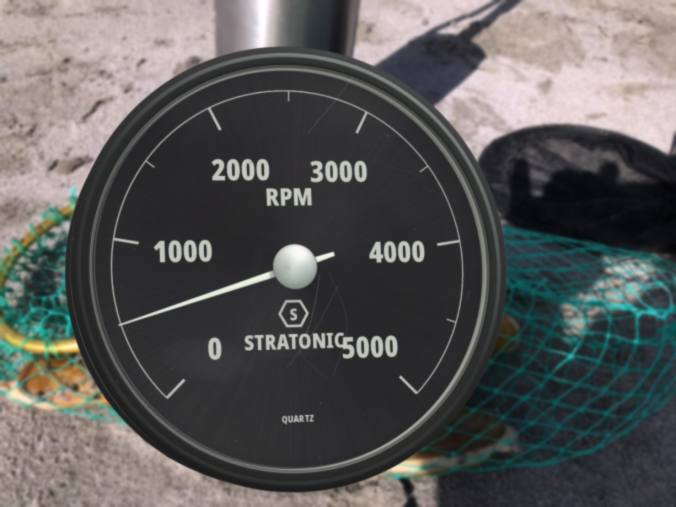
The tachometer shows 500 rpm
